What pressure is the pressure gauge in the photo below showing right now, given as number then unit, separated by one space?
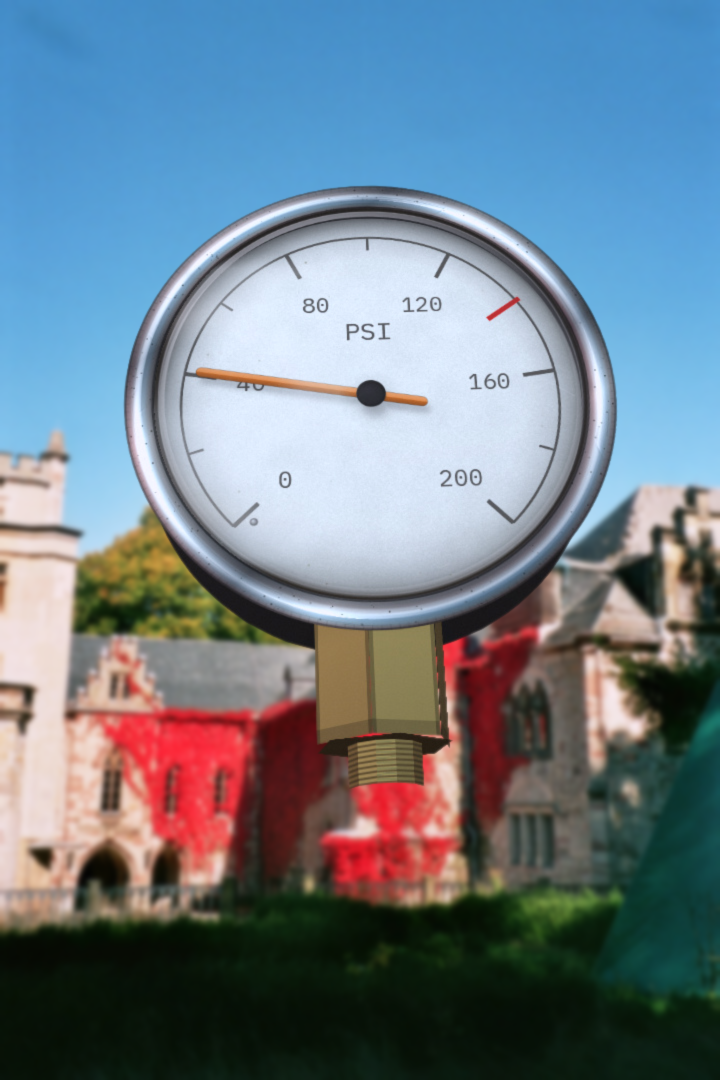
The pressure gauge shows 40 psi
